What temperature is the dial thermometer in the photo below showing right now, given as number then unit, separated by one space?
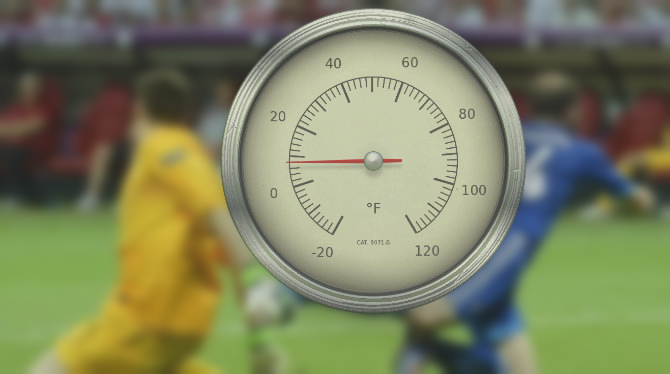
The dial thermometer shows 8 °F
